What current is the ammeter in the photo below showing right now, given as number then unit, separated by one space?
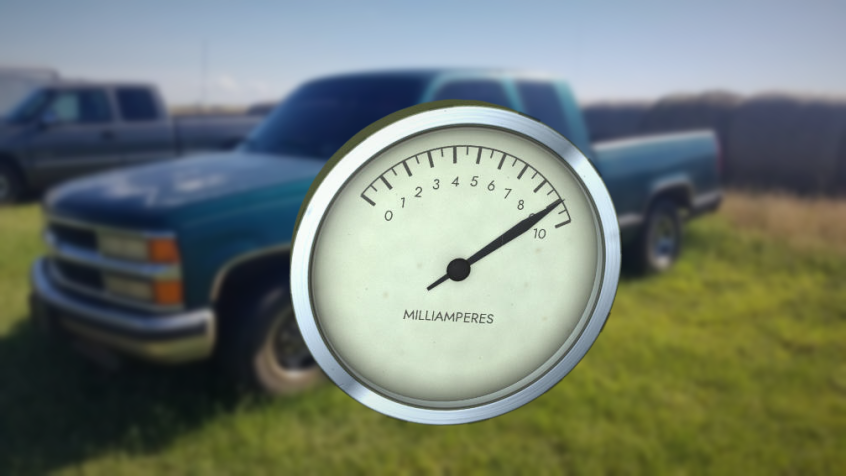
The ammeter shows 9 mA
